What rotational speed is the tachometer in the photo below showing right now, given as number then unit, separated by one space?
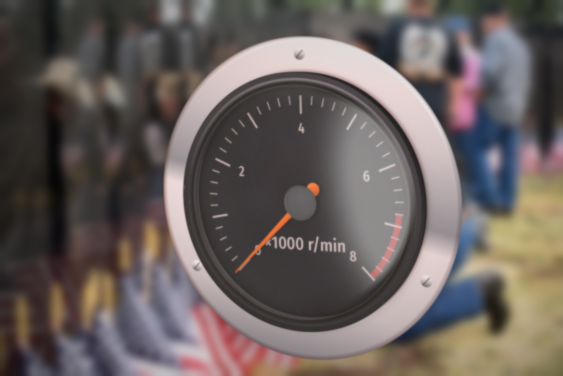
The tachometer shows 0 rpm
